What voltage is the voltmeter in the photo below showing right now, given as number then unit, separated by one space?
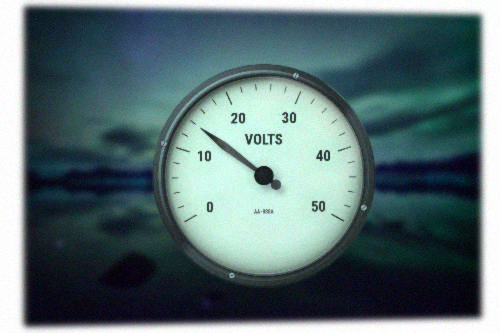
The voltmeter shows 14 V
